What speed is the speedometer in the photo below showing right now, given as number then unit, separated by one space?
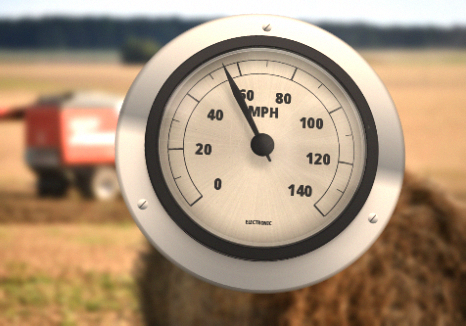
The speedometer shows 55 mph
